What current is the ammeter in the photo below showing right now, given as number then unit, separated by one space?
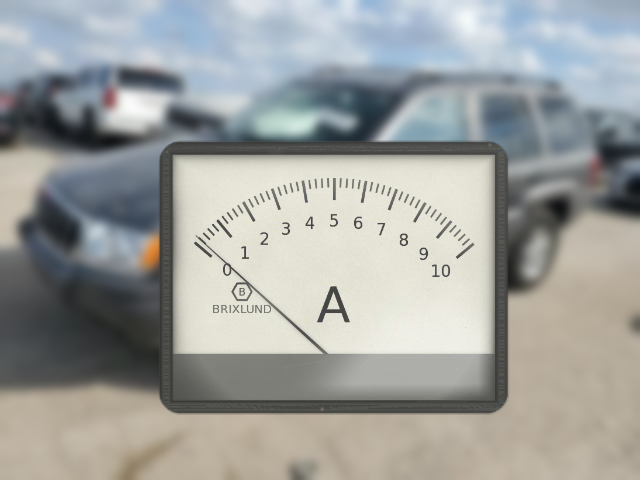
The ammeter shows 0.2 A
